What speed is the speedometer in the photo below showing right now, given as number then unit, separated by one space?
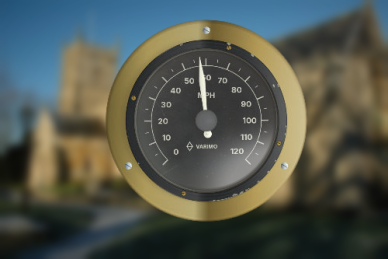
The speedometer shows 57.5 mph
